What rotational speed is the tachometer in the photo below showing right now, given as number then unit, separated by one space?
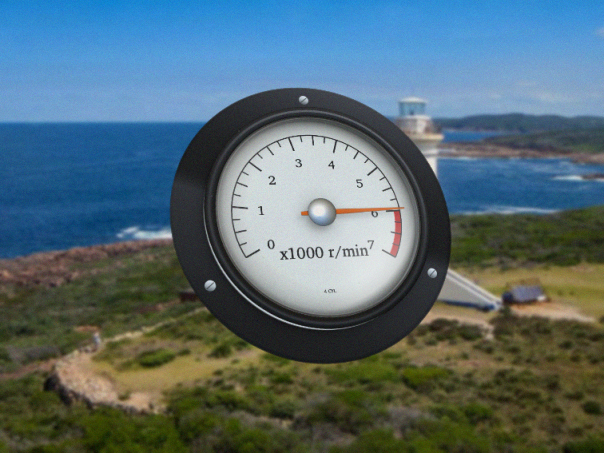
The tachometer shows 6000 rpm
